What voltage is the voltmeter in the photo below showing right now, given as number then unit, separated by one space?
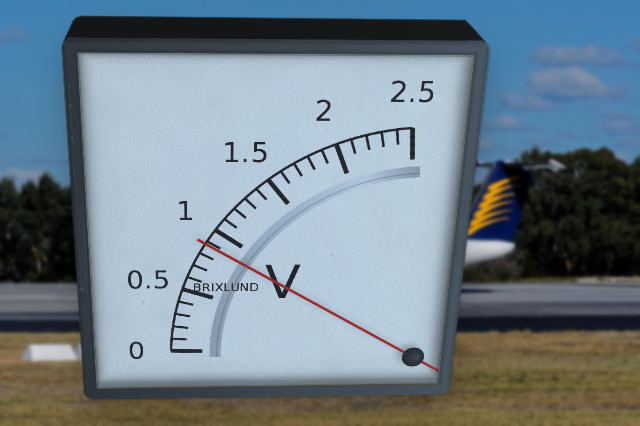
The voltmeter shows 0.9 V
